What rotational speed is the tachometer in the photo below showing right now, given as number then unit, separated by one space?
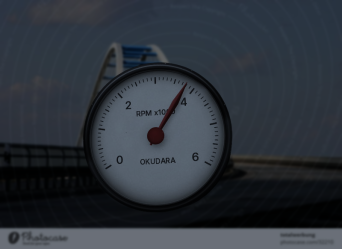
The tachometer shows 3800 rpm
